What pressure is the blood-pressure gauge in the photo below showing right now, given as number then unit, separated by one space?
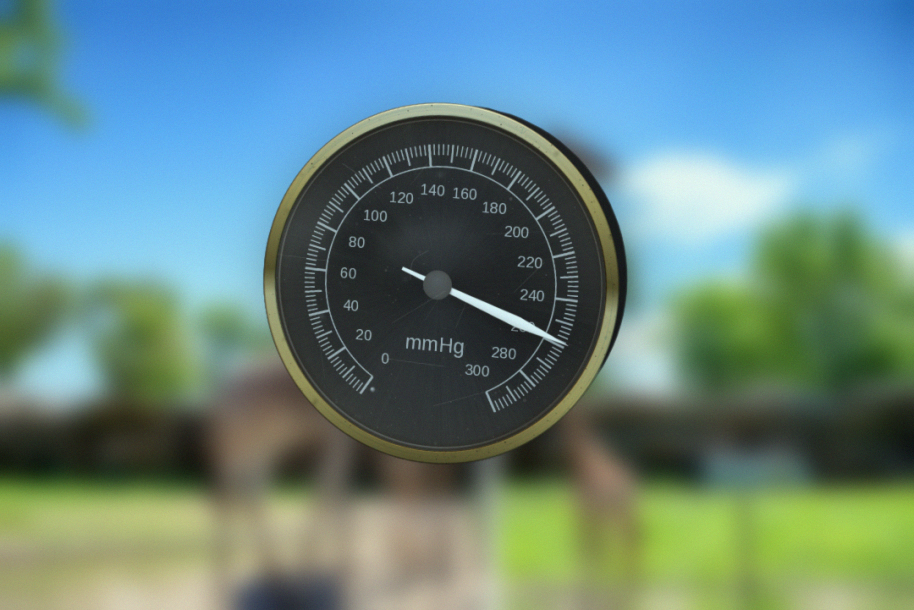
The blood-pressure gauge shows 258 mmHg
